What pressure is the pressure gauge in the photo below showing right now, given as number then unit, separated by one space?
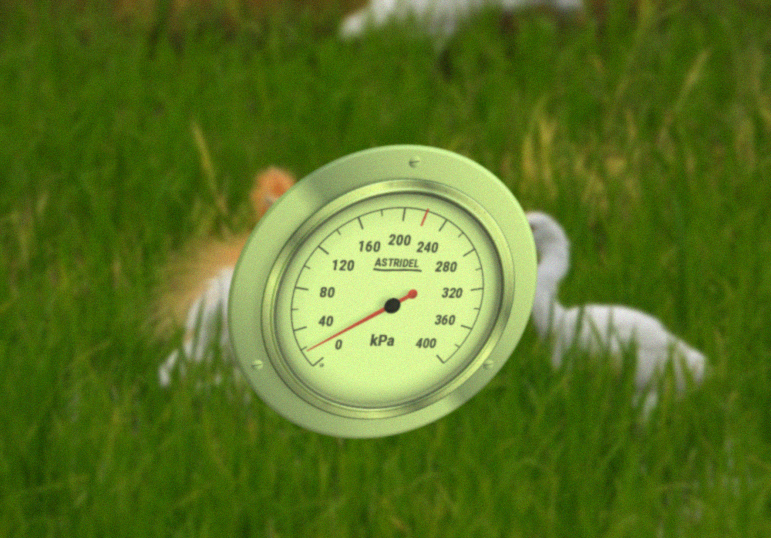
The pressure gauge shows 20 kPa
